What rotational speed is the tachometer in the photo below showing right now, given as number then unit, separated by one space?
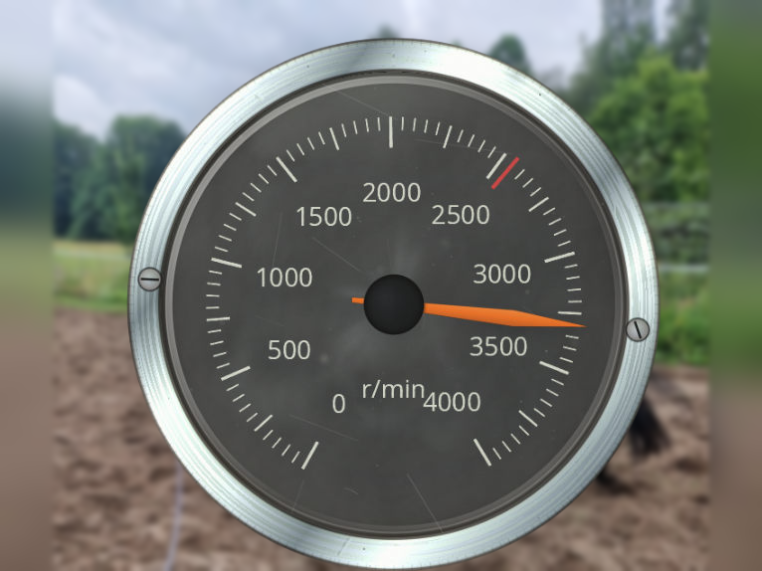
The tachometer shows 3300 rpm
